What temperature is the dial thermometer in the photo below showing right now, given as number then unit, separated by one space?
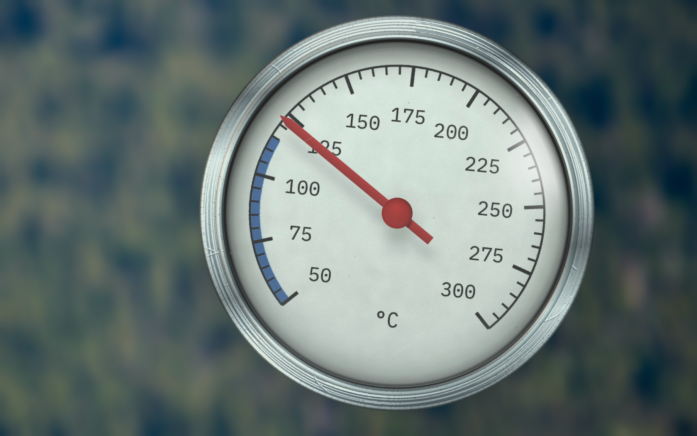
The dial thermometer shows 122.5 °C
